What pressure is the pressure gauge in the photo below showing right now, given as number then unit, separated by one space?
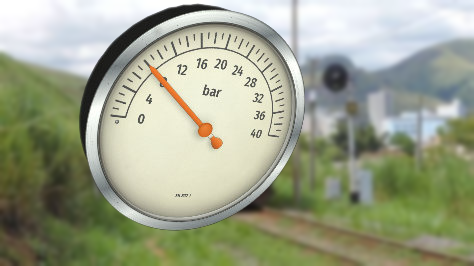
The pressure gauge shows 8 bar
